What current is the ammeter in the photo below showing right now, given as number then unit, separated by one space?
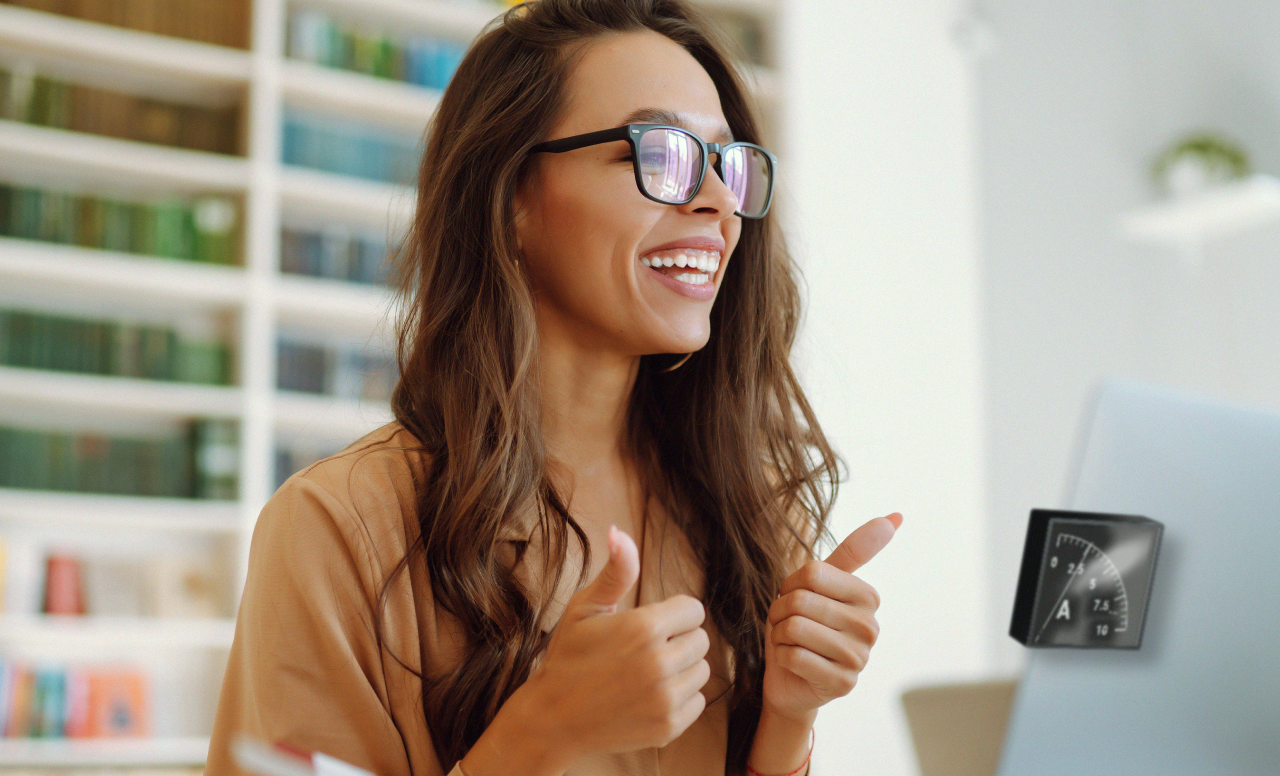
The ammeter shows 2.5 A
